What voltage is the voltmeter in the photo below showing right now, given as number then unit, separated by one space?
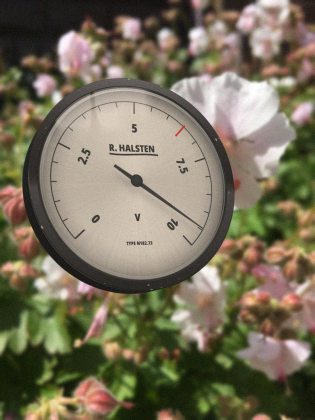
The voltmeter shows 9.5 V
